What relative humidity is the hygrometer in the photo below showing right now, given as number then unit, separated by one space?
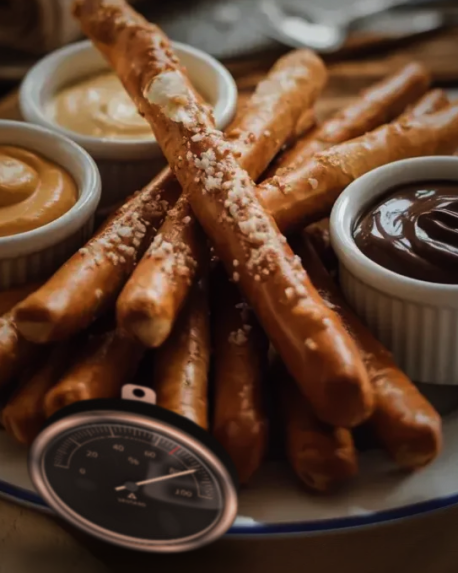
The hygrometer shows 80 %
